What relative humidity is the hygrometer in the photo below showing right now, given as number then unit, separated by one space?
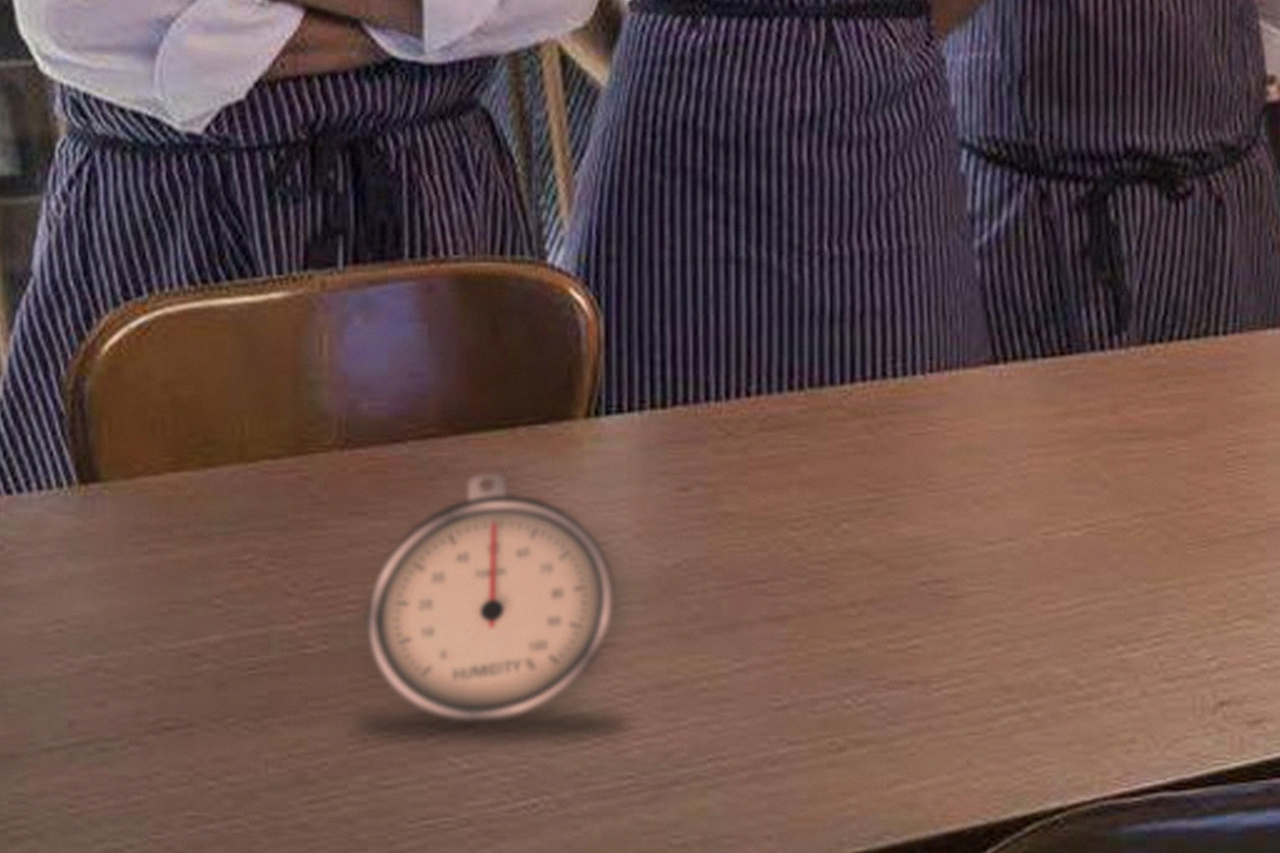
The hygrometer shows 50 %
